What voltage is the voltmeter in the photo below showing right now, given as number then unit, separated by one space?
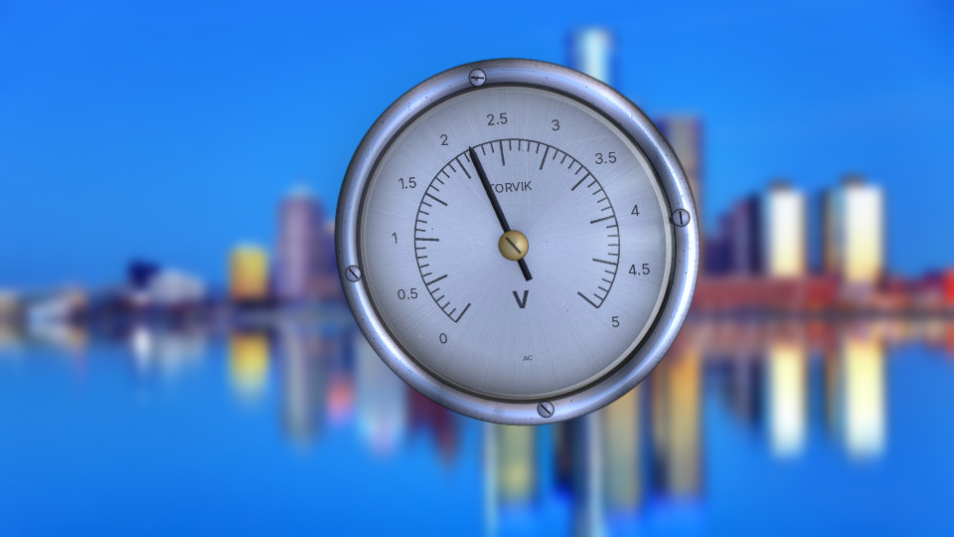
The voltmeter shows 2.2 V
